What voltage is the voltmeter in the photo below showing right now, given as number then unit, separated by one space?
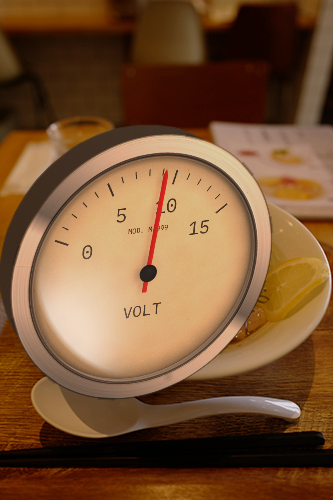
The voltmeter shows 9 V
